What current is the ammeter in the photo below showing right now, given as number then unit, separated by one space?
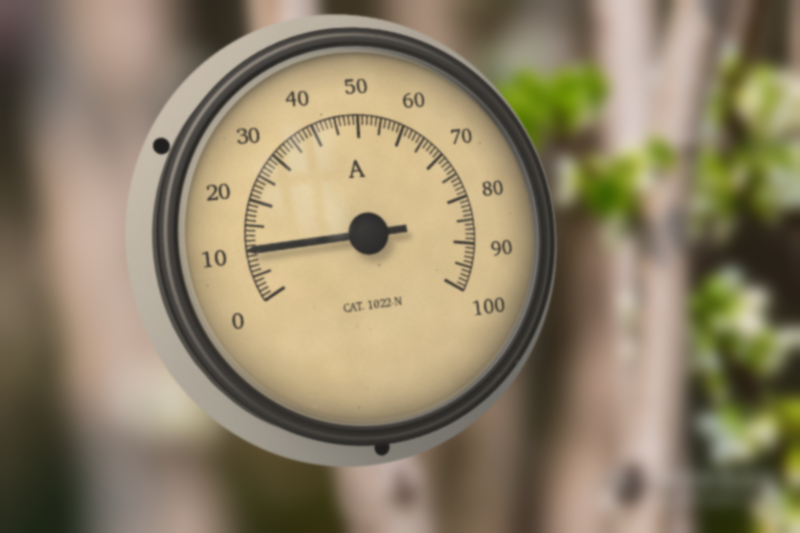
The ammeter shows 10 A
